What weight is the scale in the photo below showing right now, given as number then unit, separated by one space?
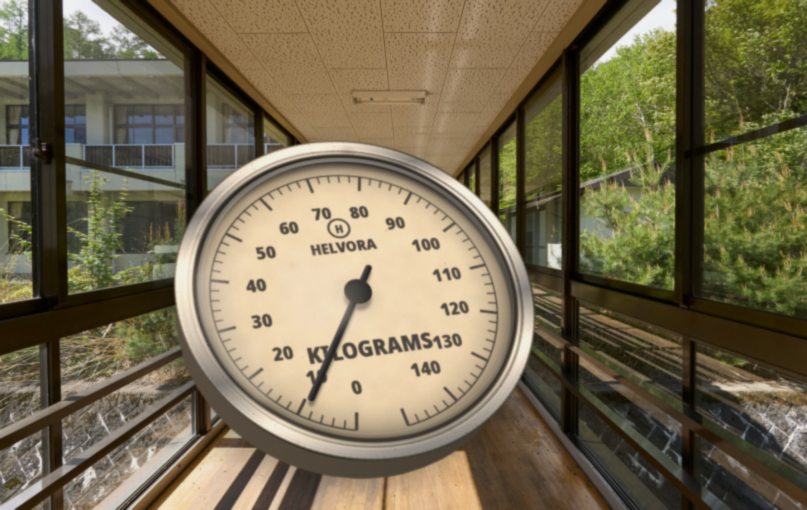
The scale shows 9 kg
